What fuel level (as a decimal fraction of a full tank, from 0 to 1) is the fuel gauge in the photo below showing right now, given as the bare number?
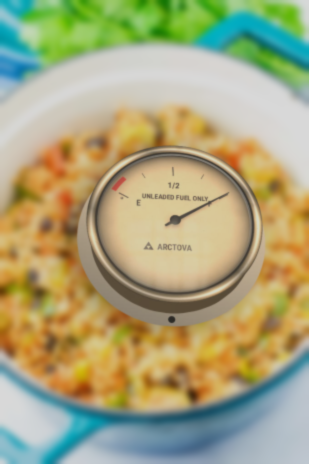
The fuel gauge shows 1
